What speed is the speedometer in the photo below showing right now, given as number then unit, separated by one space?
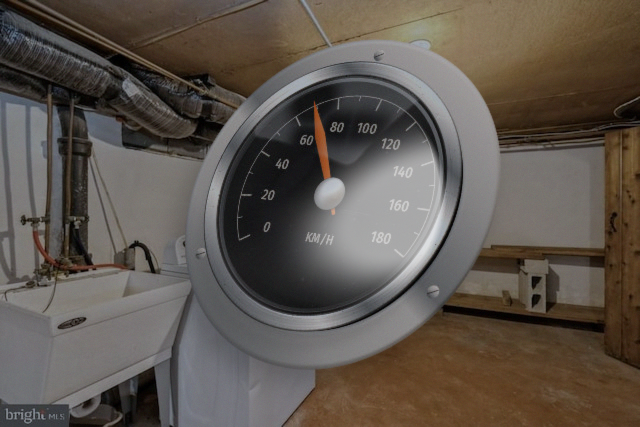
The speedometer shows 70 km/h
